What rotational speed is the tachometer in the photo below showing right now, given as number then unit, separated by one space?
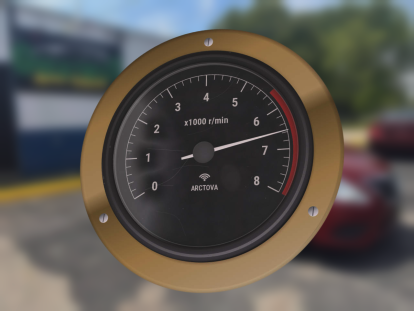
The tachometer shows 6600 rpm
